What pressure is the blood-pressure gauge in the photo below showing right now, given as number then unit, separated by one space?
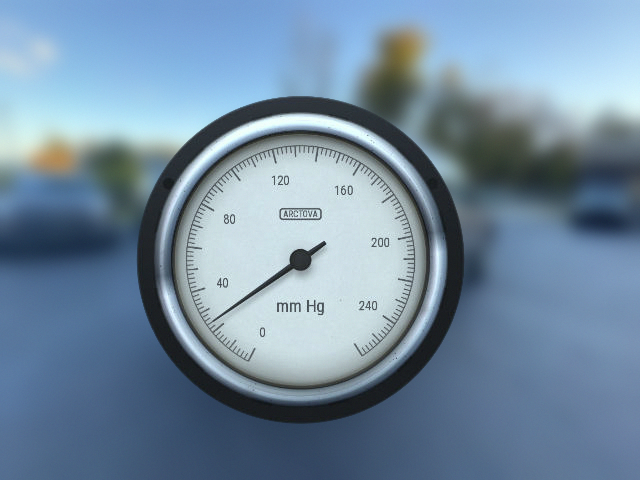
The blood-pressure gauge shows 24 mmHg
